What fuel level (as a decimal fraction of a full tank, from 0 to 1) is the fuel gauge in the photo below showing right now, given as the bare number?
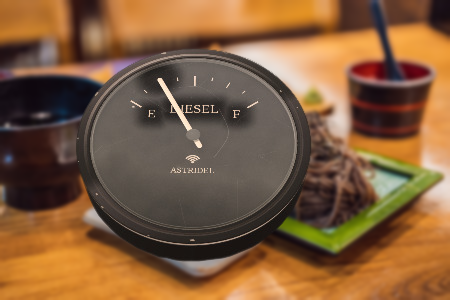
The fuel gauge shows 0.25
